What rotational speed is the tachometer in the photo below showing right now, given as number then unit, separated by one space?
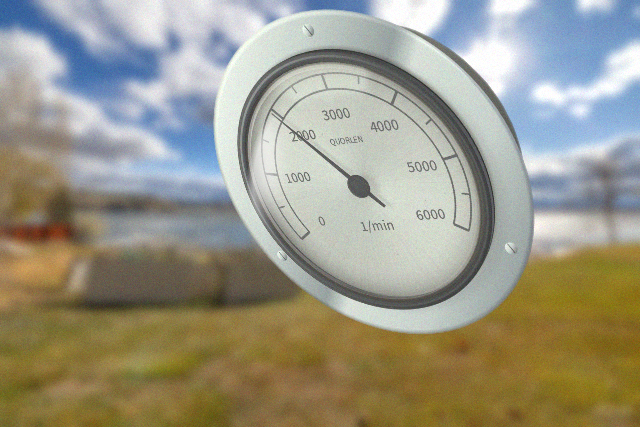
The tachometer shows 2000 rpm
